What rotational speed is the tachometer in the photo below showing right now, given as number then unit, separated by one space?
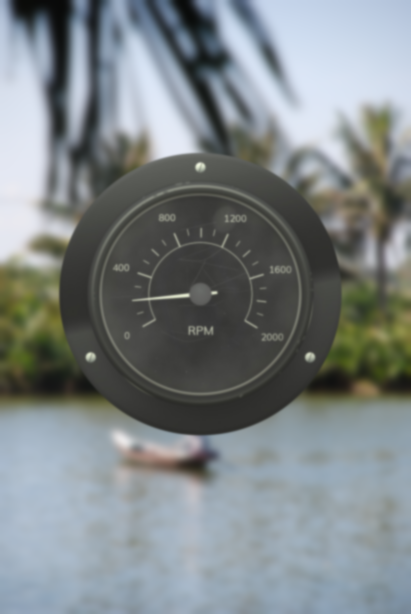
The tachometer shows 200 rpm
